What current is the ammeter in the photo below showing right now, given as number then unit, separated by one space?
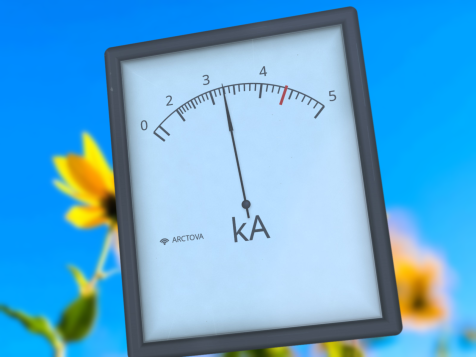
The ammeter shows 3.3 kA
